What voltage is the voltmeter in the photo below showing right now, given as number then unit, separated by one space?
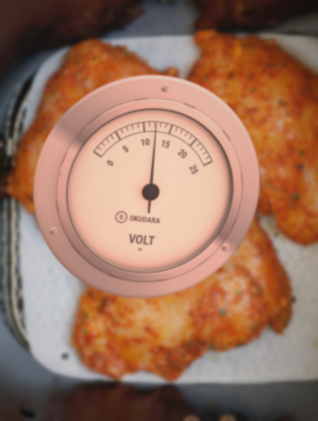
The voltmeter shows 12 V
